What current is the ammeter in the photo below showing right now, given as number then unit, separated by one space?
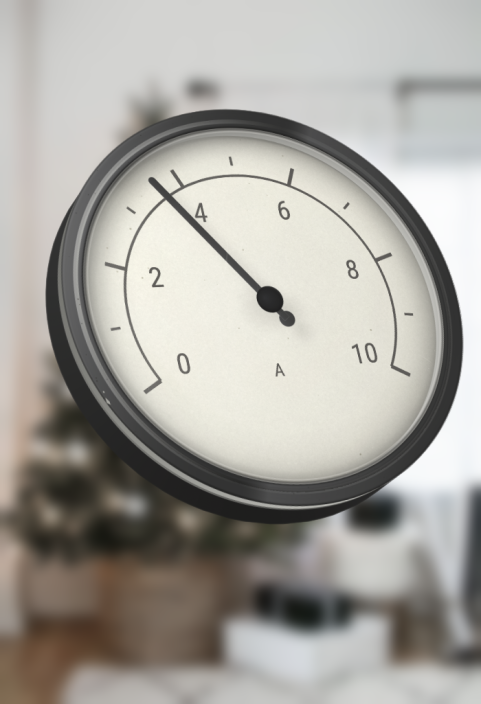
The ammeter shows 3.5 A
